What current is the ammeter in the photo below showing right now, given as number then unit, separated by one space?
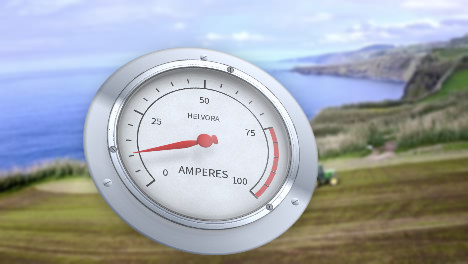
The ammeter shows 10 A
